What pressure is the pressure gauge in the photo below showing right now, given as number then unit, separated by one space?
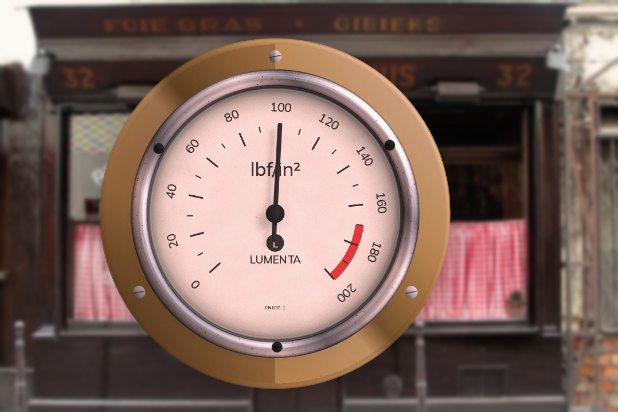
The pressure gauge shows 100 psi
